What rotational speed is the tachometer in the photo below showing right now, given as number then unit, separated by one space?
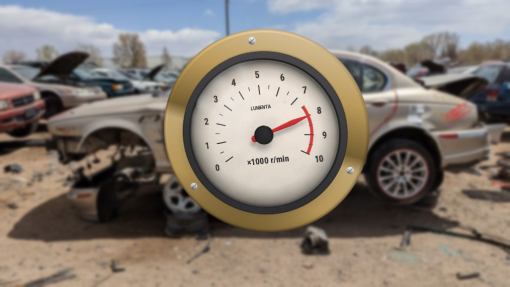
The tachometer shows 8000 rpm
